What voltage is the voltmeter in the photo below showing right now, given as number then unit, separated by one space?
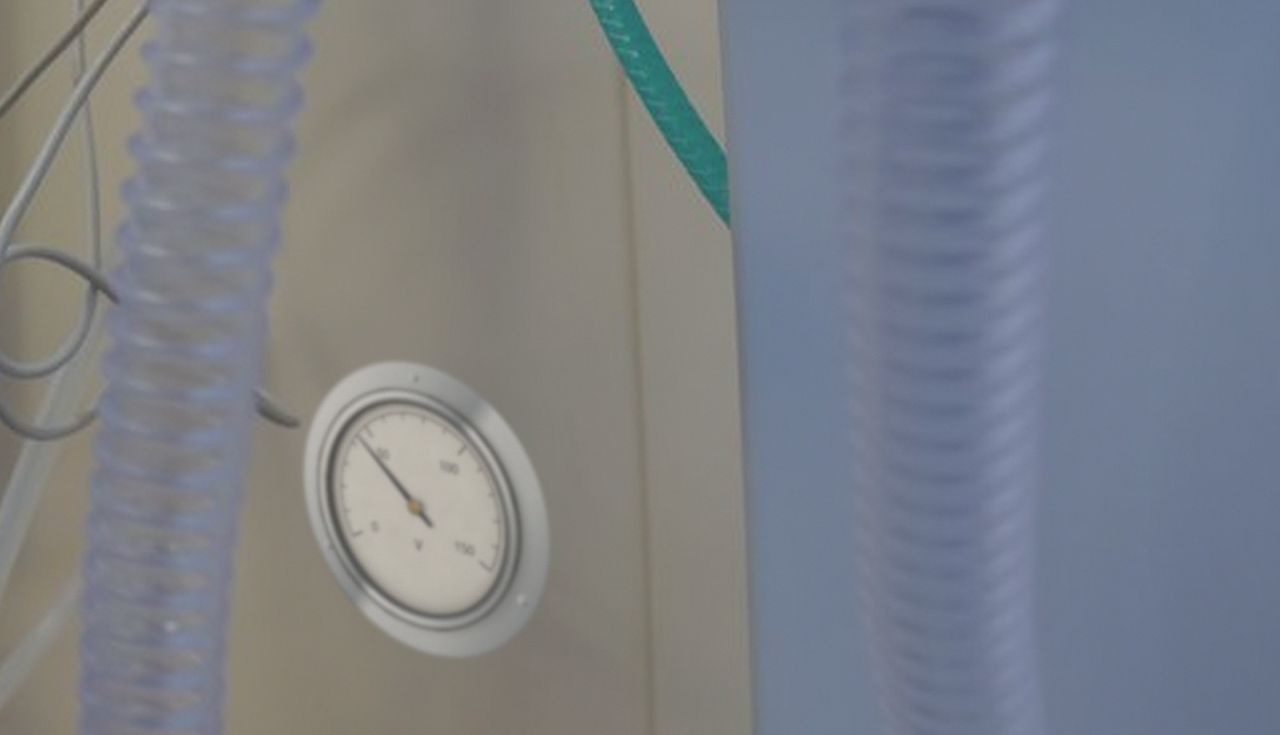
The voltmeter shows 45 V
